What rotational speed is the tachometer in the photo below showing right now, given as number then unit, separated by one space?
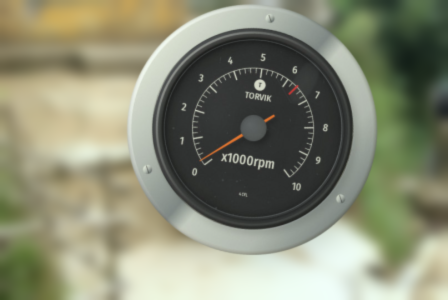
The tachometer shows 200 rpm
